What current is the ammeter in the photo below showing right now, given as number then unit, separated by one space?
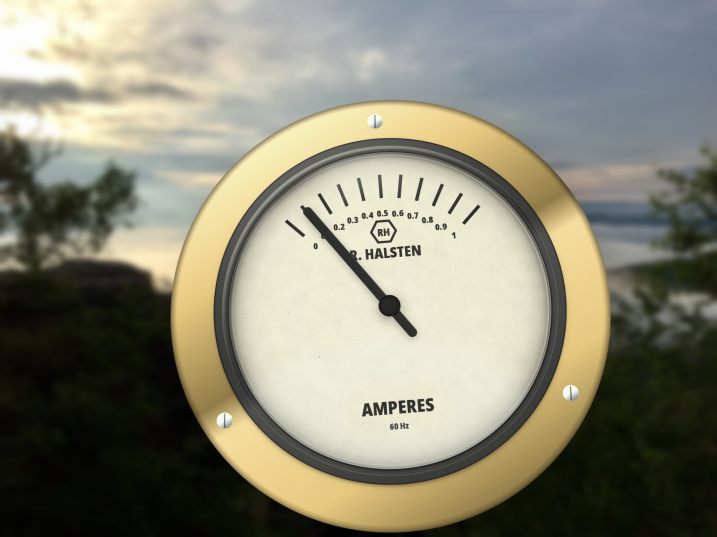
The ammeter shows 0.1 A
